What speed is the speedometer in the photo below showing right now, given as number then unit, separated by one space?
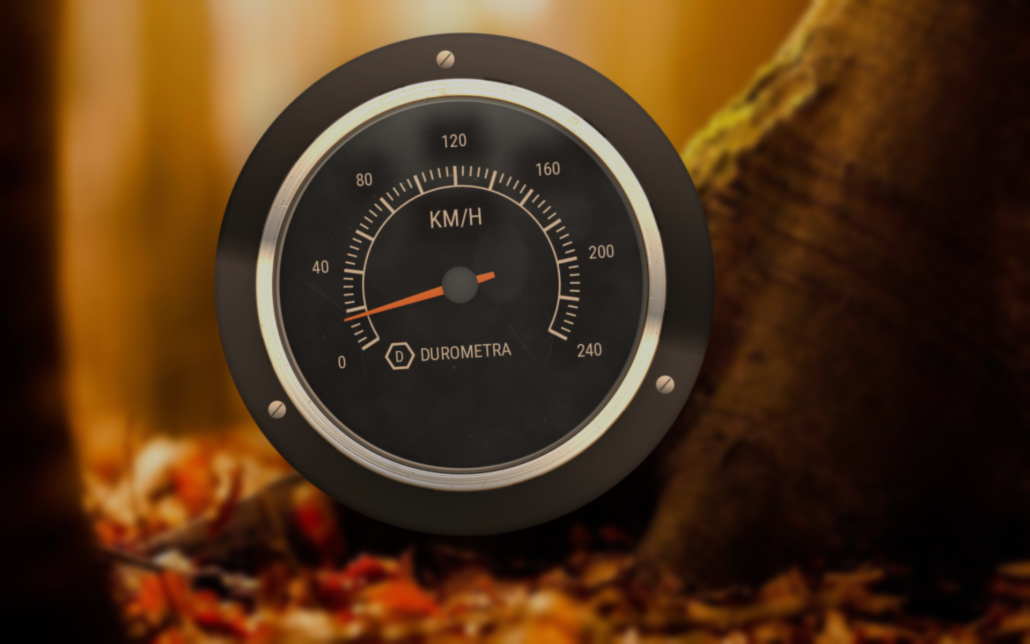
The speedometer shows 16 km/h
